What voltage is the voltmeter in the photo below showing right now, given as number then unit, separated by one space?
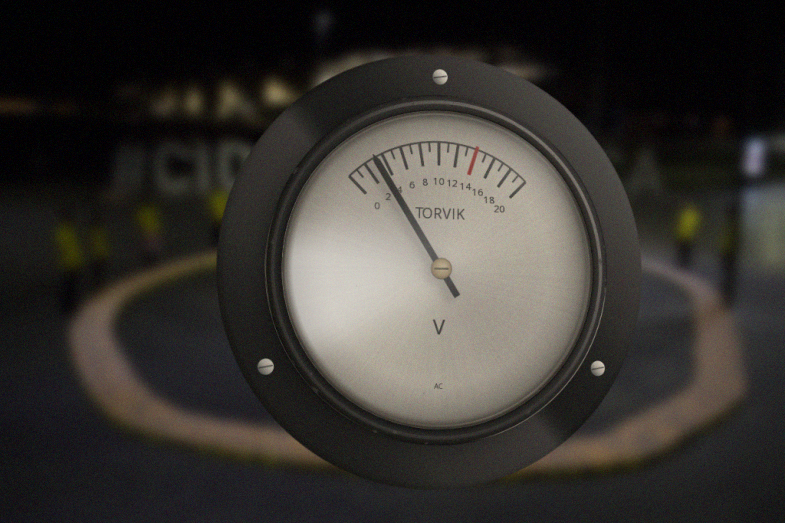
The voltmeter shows 3 V
